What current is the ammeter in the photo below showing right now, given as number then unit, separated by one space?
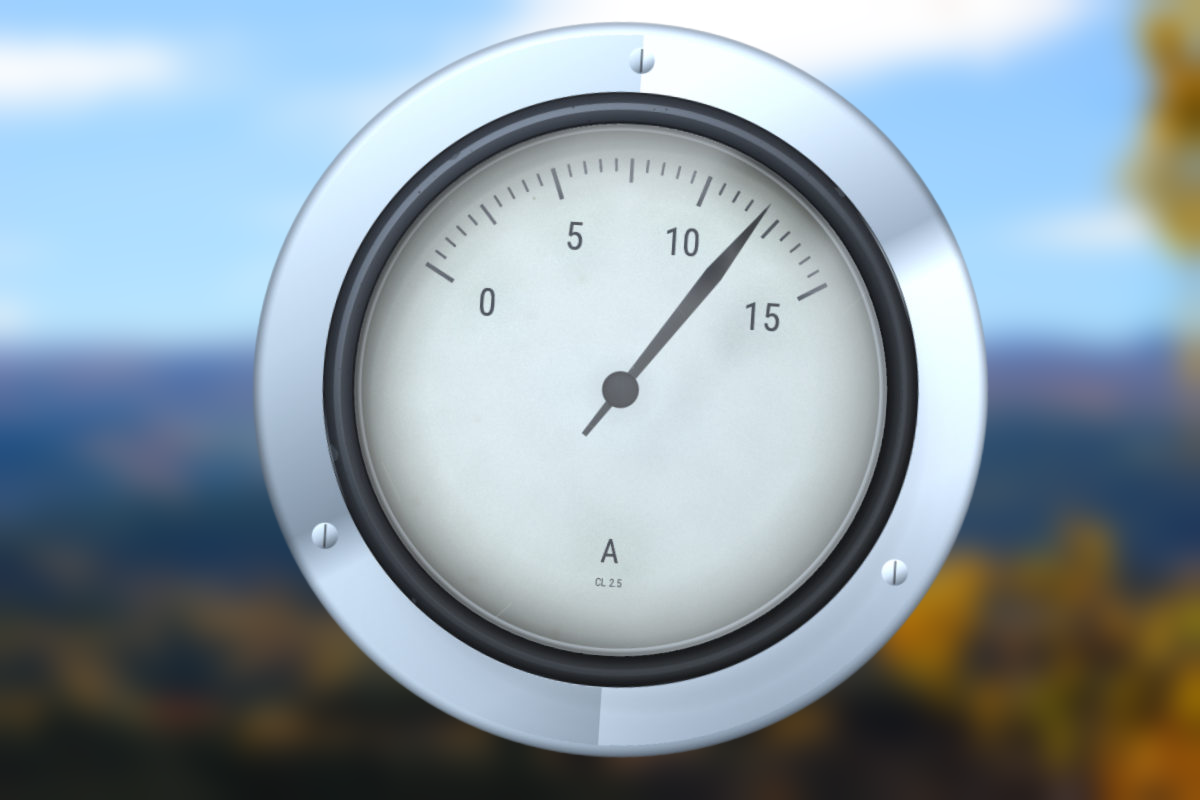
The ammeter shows 12 A
